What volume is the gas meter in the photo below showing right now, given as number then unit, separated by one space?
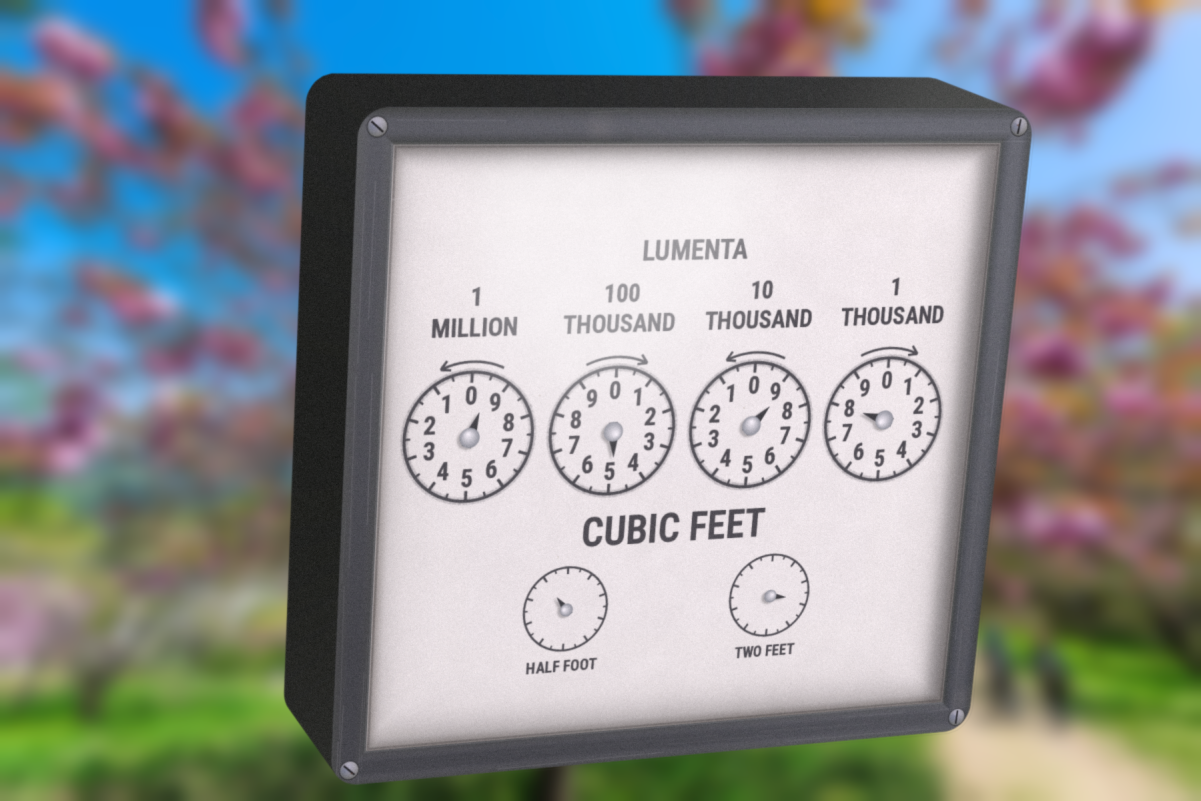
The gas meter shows 948800 ft³
